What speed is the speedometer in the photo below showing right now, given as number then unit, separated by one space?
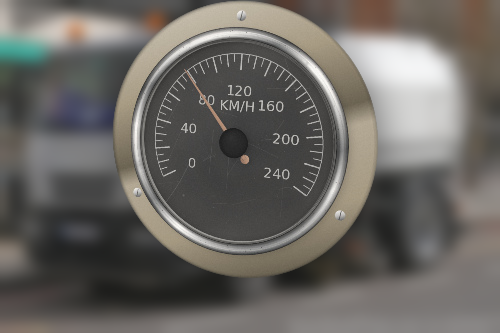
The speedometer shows 80 km/h
